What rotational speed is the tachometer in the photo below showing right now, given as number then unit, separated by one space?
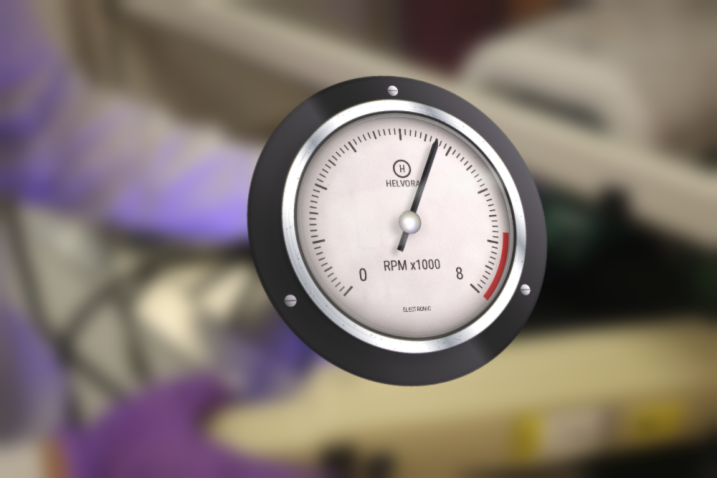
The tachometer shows 4700 rpm
